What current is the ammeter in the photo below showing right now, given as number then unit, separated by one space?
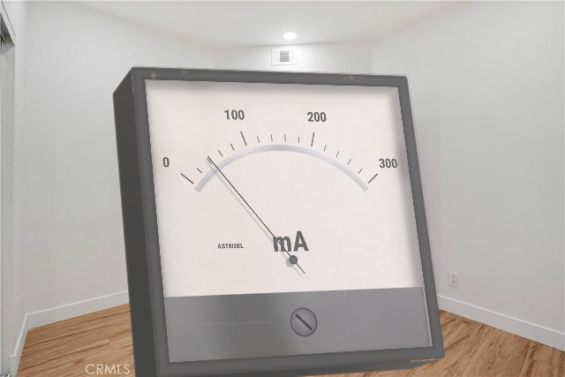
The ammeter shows 40 mA
